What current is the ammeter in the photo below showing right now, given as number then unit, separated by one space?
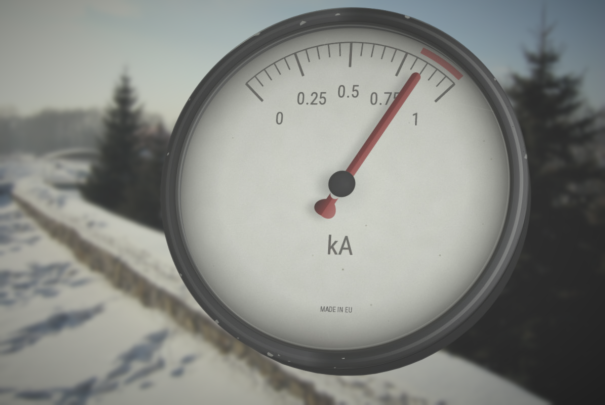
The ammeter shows 0.85 kA
